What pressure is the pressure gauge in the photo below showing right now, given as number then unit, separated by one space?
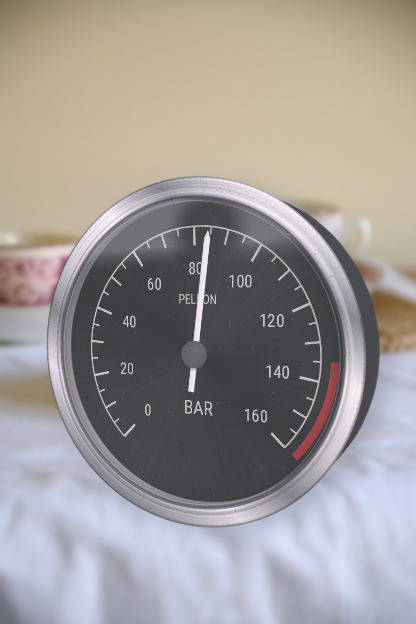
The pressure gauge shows 85 bar
